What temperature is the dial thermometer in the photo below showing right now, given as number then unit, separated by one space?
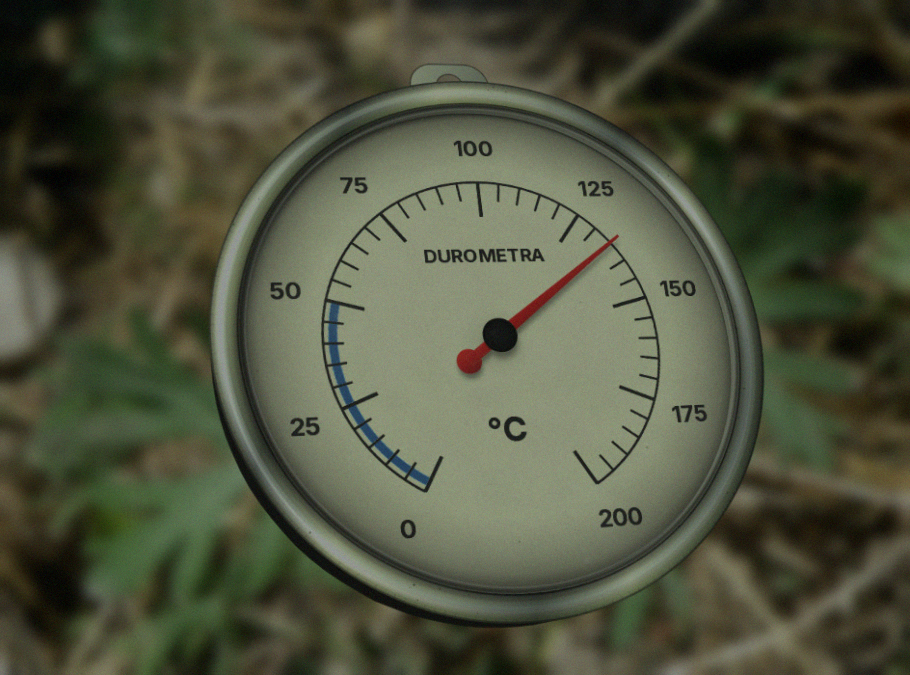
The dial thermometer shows 135 °C
